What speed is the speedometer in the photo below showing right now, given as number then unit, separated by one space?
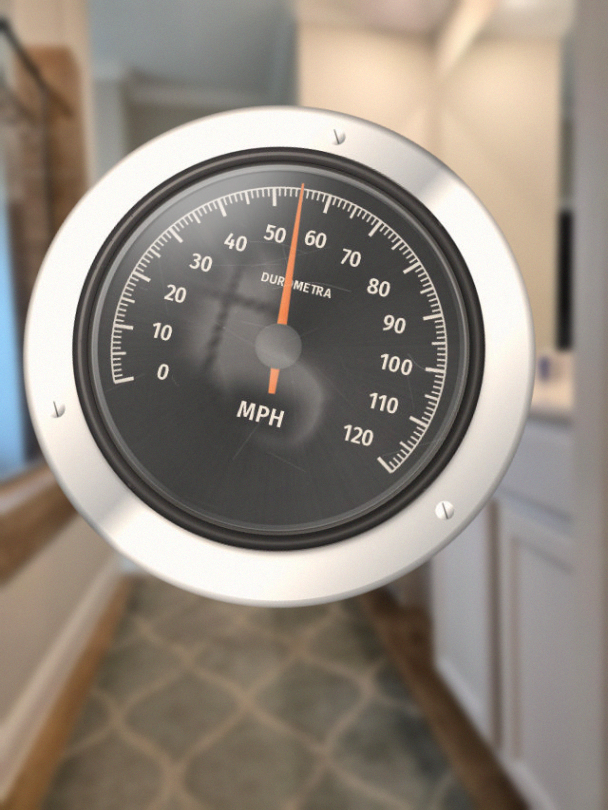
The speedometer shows 55 mph
